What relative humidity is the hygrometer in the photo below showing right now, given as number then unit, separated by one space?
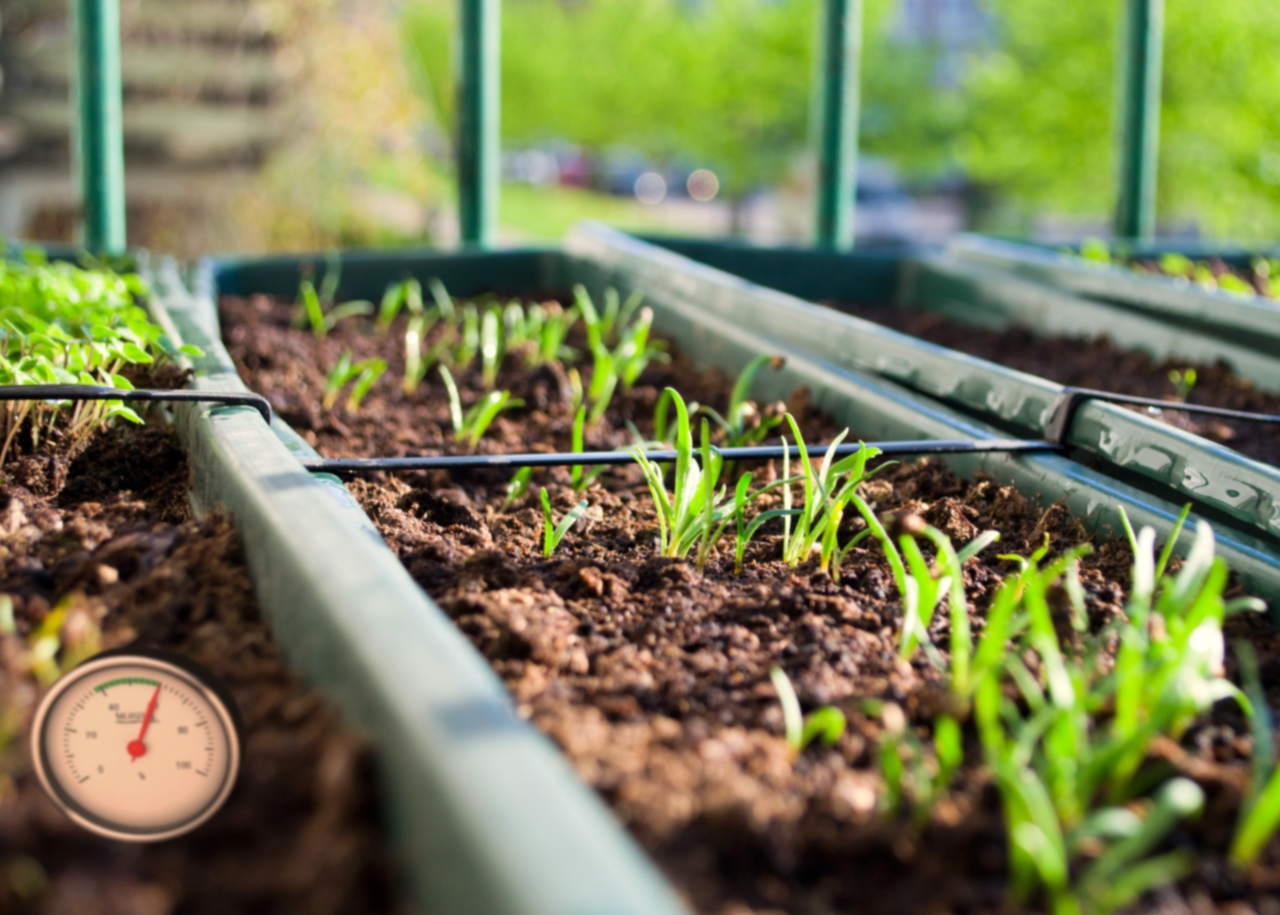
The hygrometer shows 60 %
